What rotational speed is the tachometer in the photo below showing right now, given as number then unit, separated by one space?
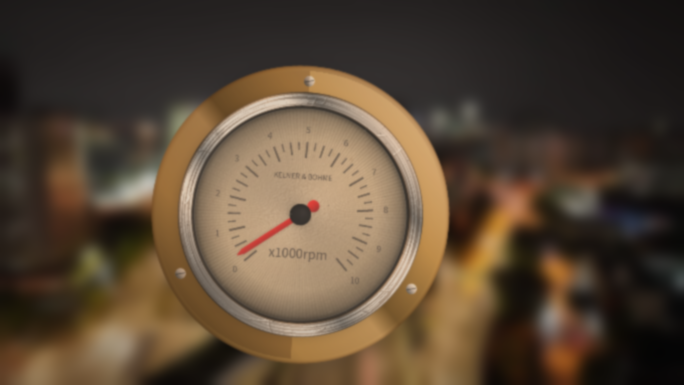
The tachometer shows 250 rpm
